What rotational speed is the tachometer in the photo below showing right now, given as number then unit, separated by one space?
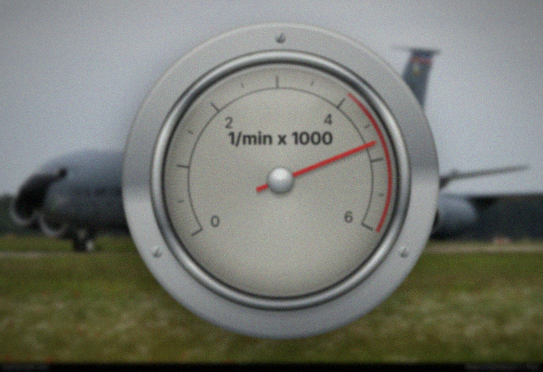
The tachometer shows 4750 rpm
